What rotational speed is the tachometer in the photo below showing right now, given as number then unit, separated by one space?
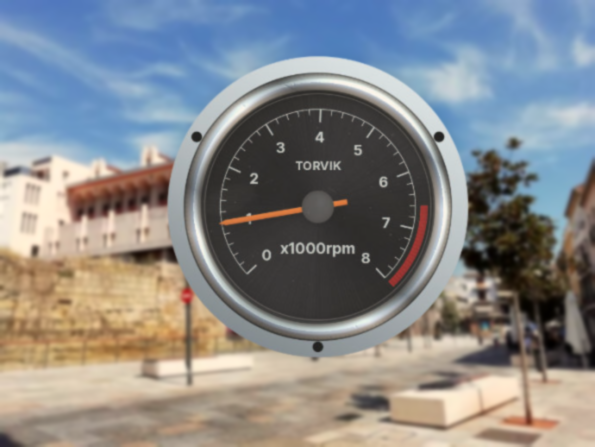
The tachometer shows 1000 rpm
